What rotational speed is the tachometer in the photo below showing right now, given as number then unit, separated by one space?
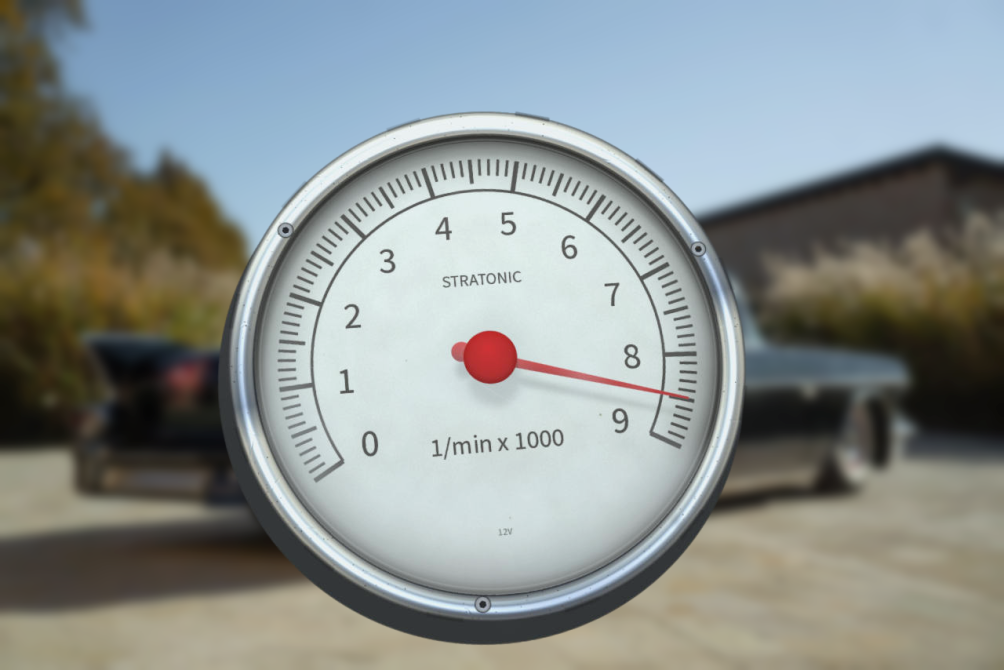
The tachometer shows 8500 rpm
